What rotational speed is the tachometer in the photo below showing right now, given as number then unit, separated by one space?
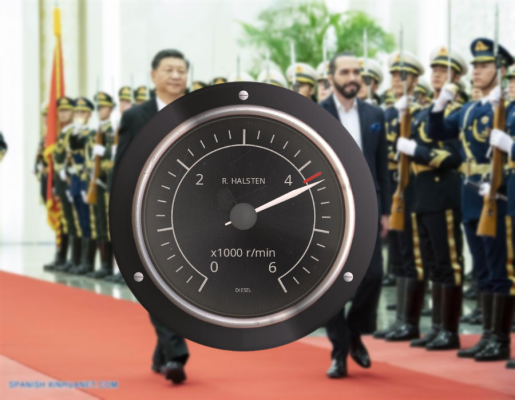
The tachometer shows 4300 rpm
